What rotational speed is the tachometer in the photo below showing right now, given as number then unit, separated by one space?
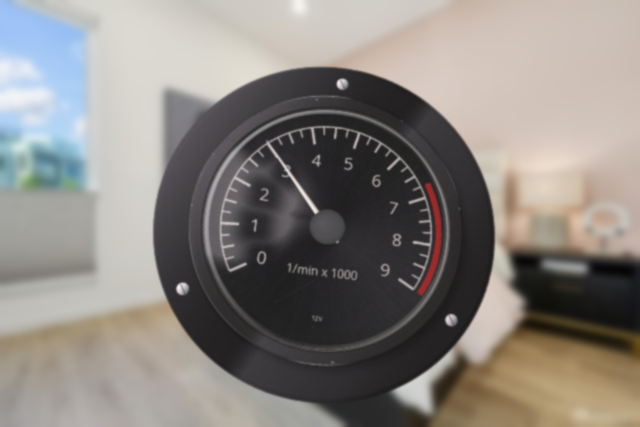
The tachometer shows 3000 rpm
